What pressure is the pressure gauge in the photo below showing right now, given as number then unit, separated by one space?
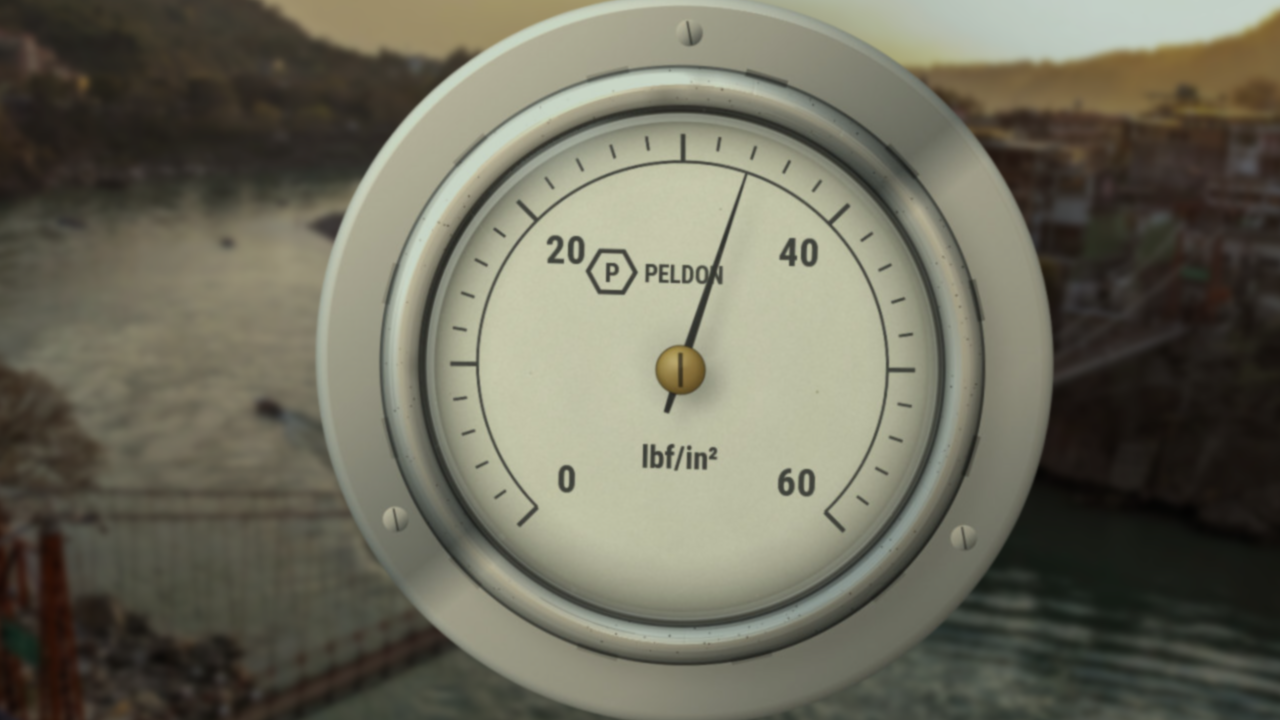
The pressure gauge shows 34 psi
